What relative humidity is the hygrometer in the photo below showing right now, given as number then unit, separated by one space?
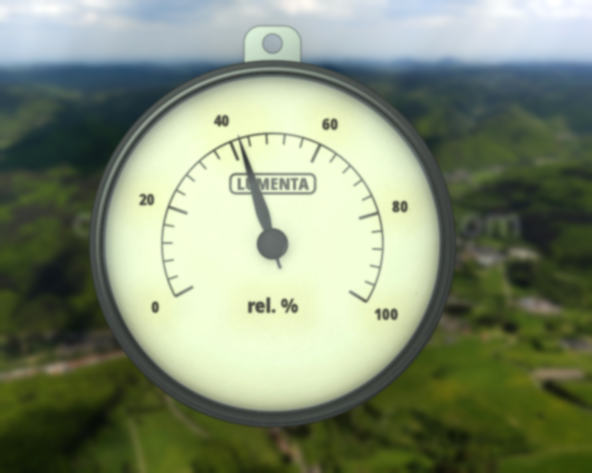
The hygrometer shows 42 %
